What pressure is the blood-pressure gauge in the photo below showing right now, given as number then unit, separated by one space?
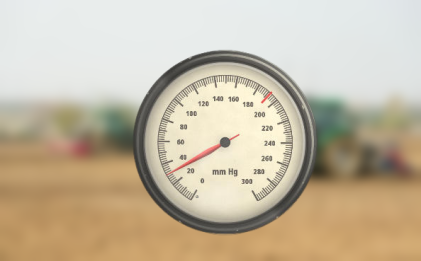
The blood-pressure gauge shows 30 mmHg
